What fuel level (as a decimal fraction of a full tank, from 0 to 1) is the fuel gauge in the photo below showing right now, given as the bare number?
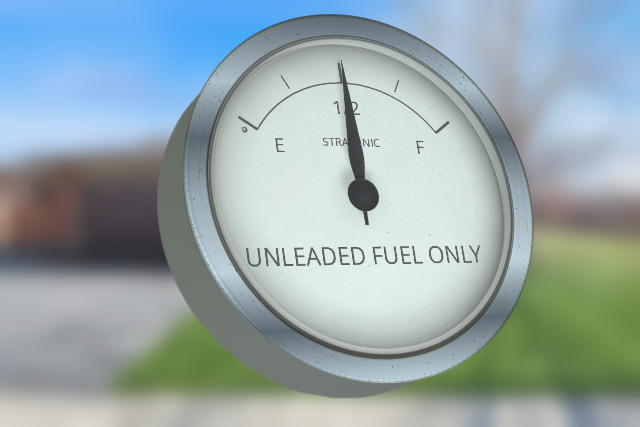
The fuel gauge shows 0.5
